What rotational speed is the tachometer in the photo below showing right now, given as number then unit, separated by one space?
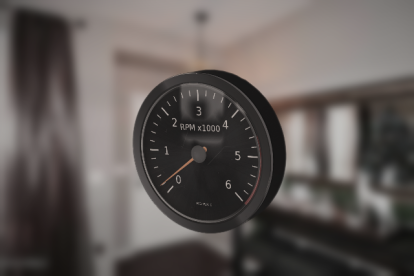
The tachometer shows 200 rpm
